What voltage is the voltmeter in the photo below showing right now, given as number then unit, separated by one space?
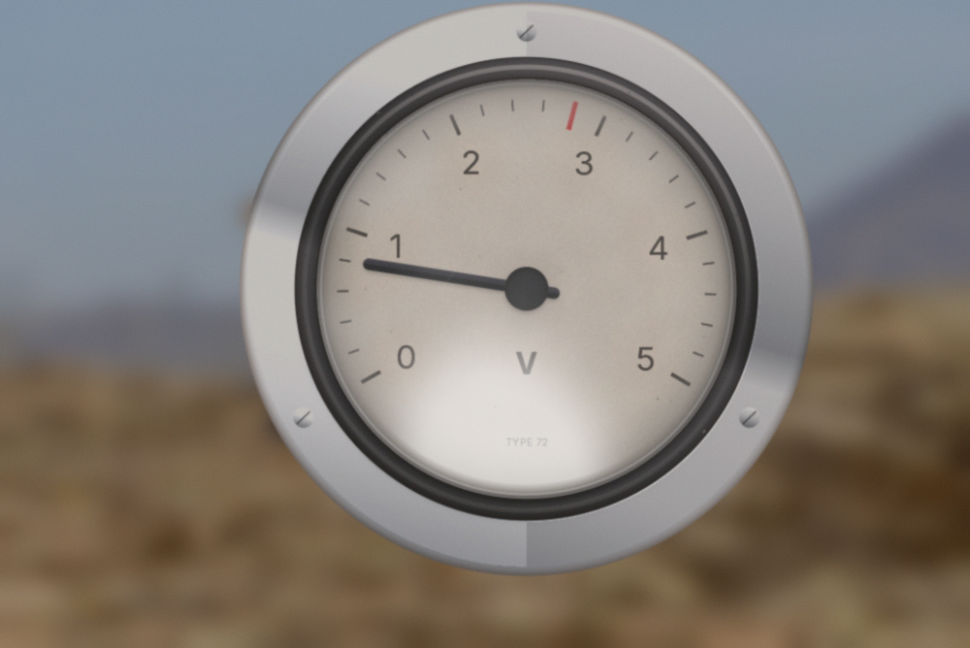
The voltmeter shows 0.8 V
